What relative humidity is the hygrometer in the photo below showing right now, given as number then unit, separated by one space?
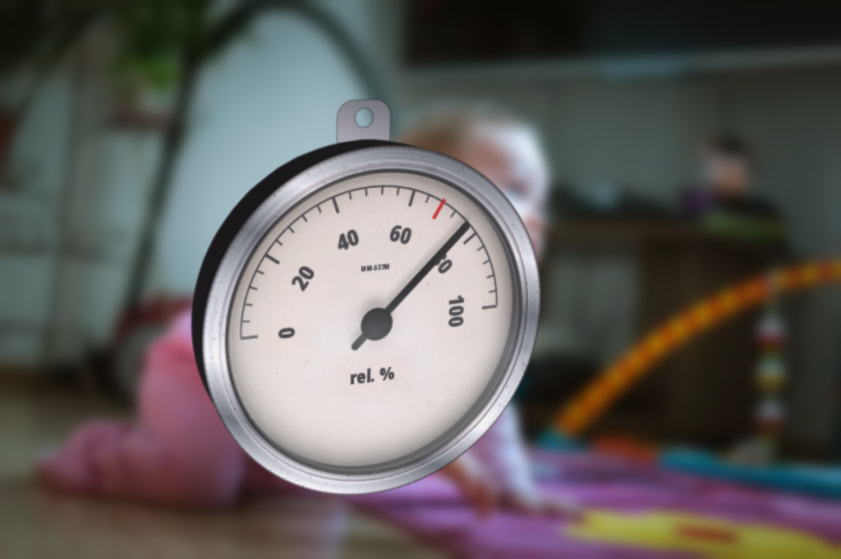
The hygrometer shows 76 %
